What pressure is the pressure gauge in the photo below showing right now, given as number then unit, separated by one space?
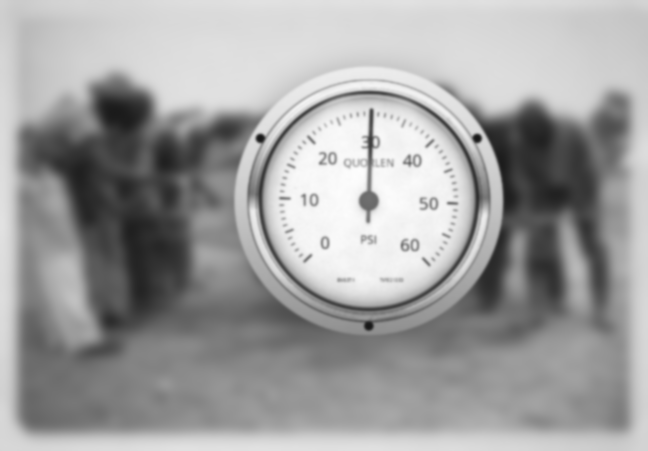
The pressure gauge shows 30 psi
